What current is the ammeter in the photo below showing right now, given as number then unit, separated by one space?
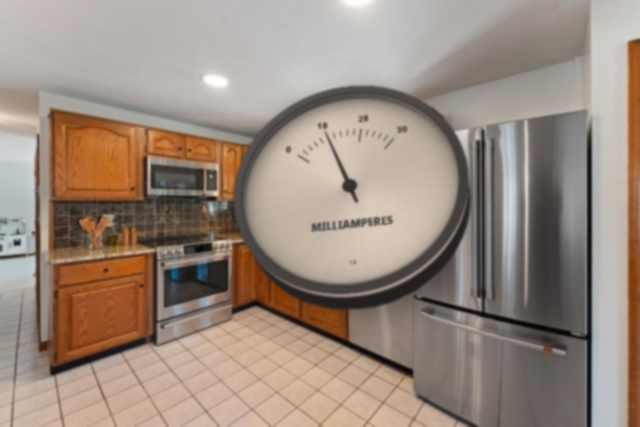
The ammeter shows 10 mA
